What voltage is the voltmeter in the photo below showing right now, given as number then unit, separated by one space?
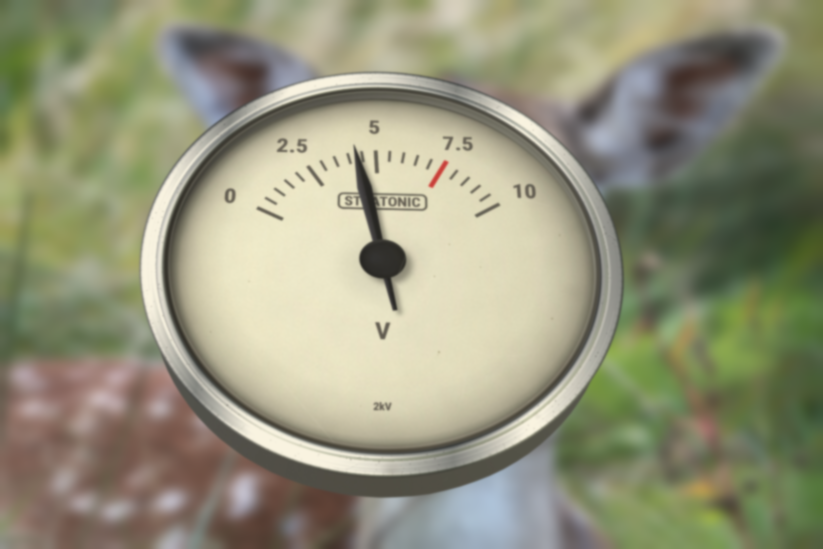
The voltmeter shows 4.25 V
